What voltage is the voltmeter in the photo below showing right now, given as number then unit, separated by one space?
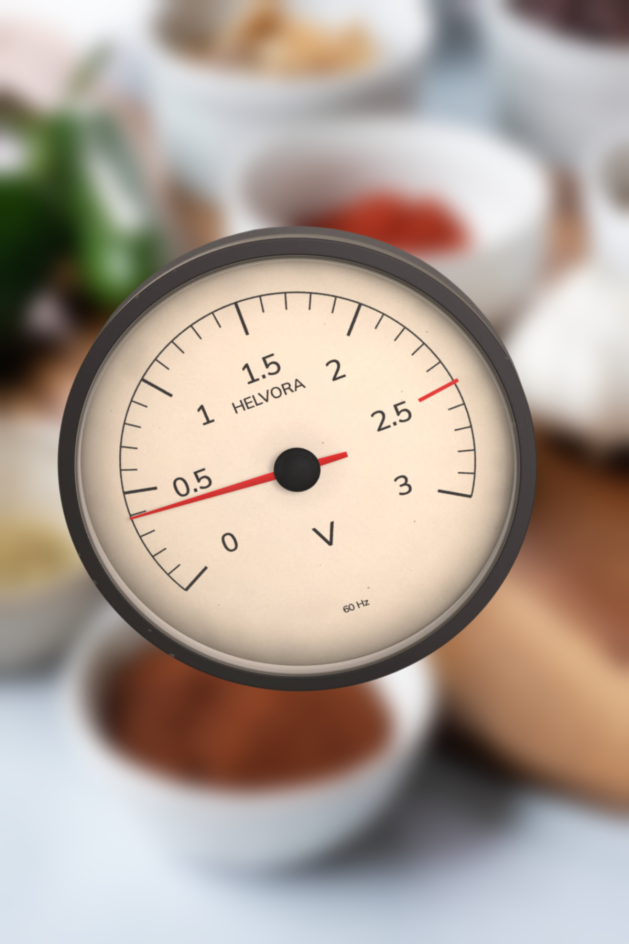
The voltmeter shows 0.4 V
